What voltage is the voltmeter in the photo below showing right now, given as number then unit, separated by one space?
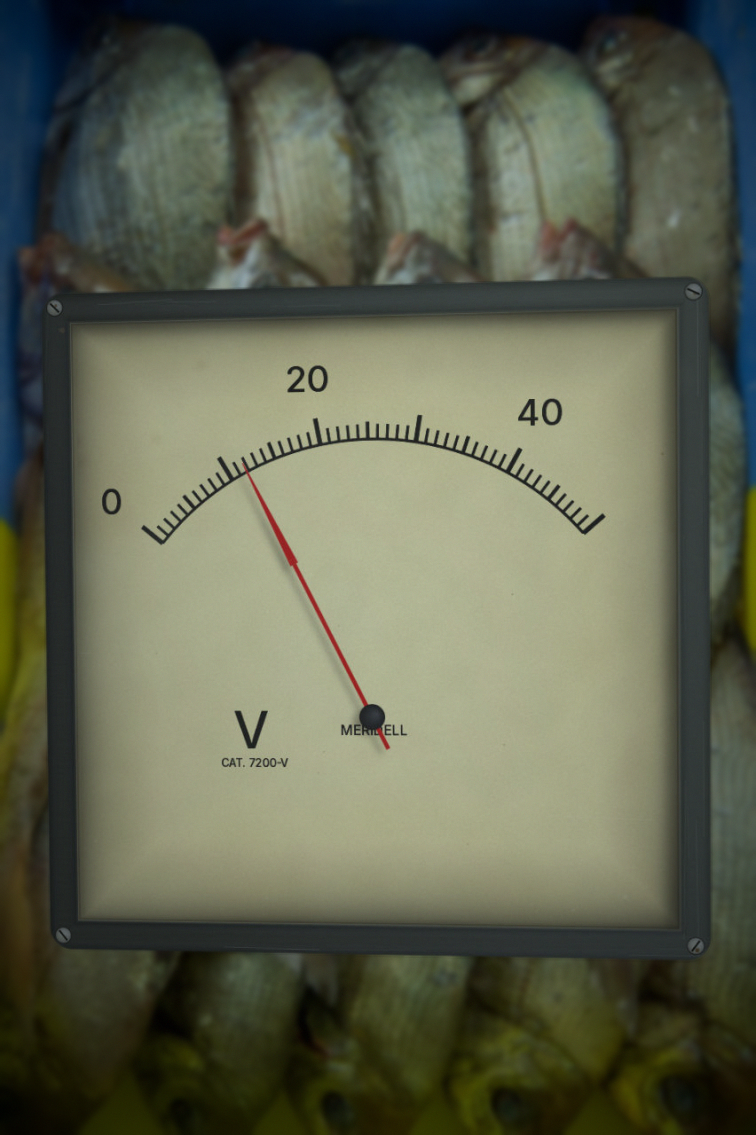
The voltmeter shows 12 V
